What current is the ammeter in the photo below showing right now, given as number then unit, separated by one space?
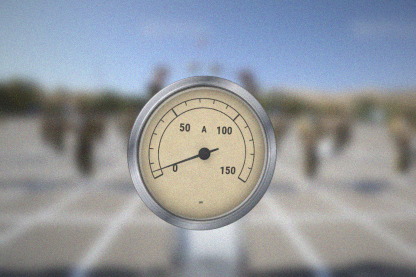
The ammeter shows 5 A
